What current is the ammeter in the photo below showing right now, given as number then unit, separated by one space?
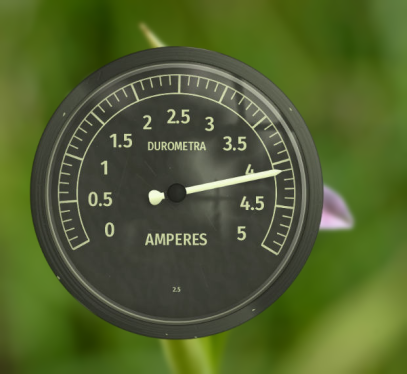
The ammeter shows 4.1 A
